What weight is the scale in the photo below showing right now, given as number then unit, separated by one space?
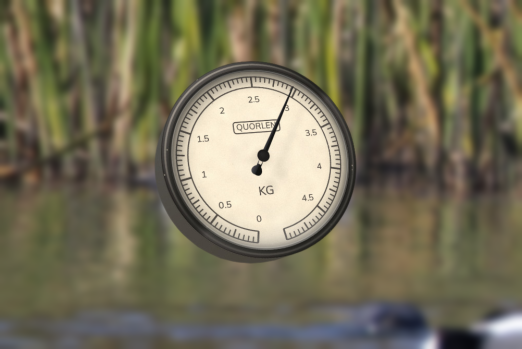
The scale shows 2.95 kg
